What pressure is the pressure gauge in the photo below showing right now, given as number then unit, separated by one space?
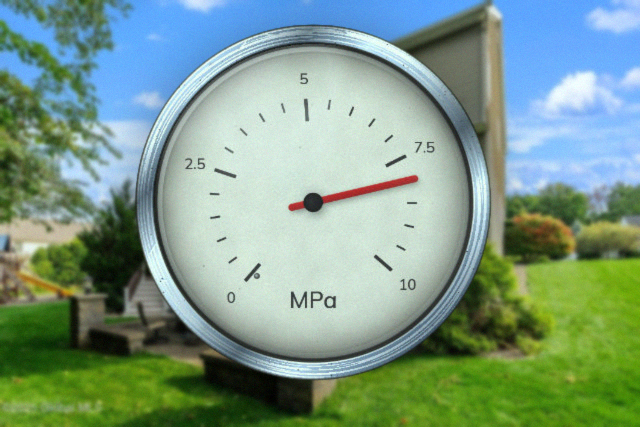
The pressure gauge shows 8 MPa
